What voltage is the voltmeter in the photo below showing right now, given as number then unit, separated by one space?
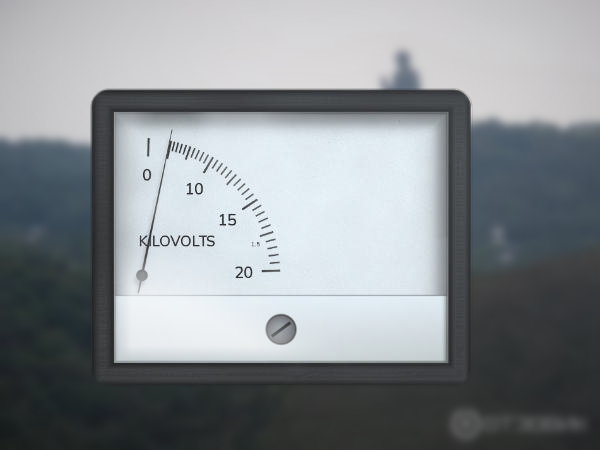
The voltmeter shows 5 kV
